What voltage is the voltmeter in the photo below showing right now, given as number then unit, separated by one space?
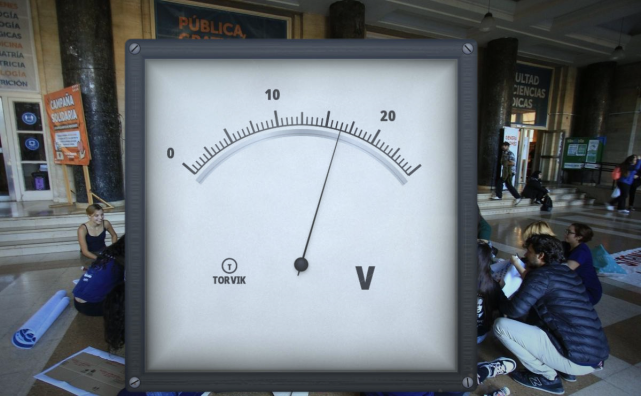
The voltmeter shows 16.5 V
